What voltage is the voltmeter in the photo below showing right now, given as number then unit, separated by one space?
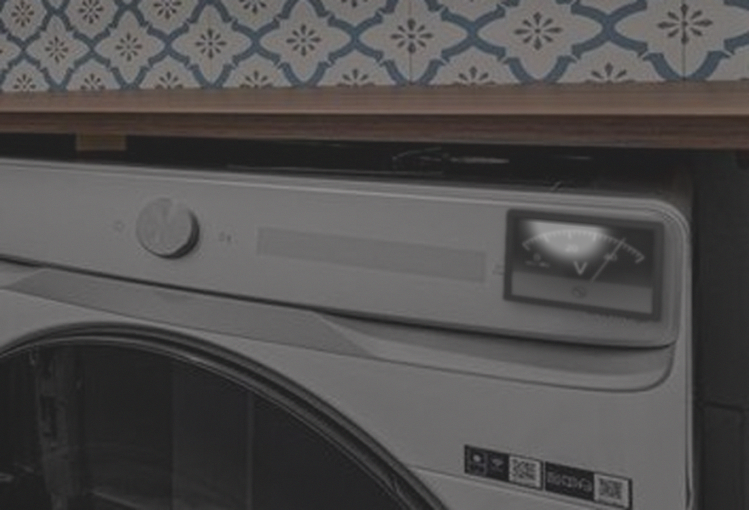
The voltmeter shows 40 V
